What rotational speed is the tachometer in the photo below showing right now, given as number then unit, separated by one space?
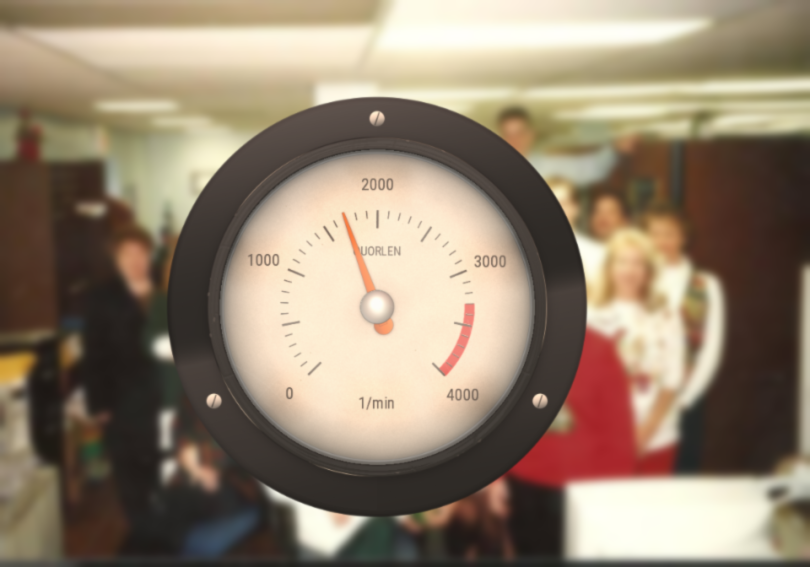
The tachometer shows 1700 rpm
